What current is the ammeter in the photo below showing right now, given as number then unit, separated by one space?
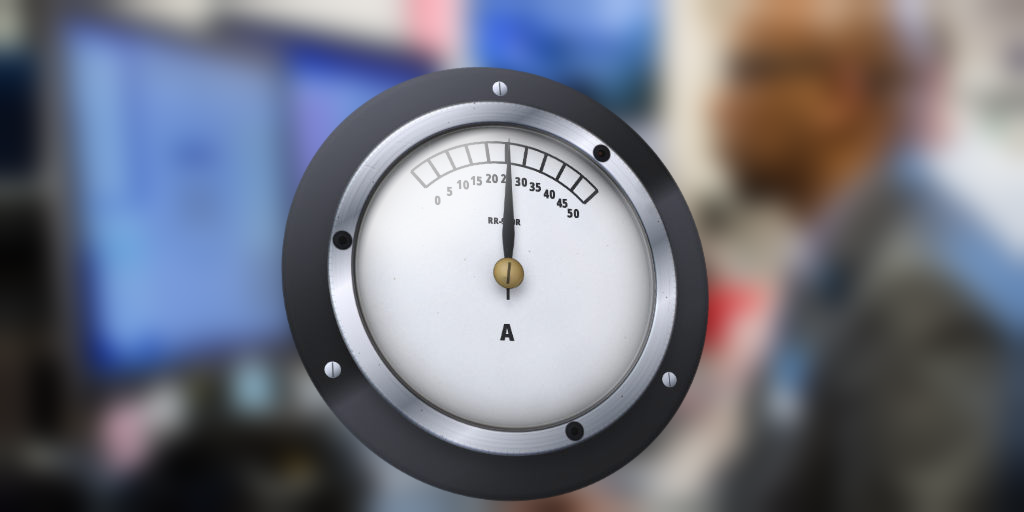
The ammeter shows 25 A
